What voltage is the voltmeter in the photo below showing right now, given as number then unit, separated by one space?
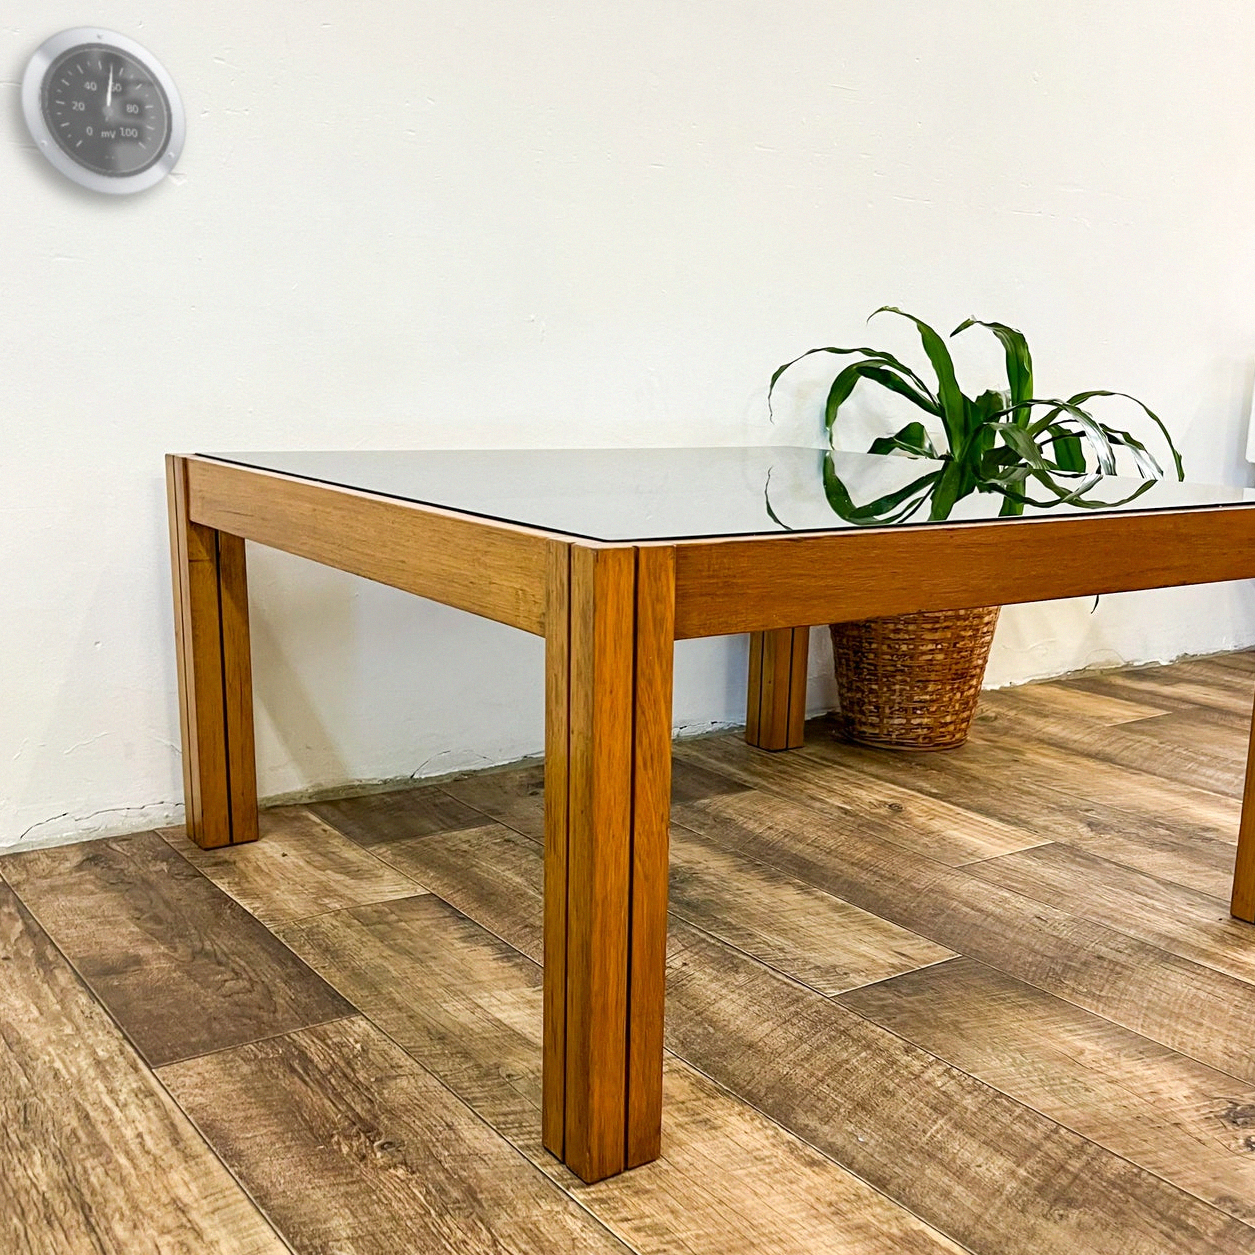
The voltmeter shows 55 mV
